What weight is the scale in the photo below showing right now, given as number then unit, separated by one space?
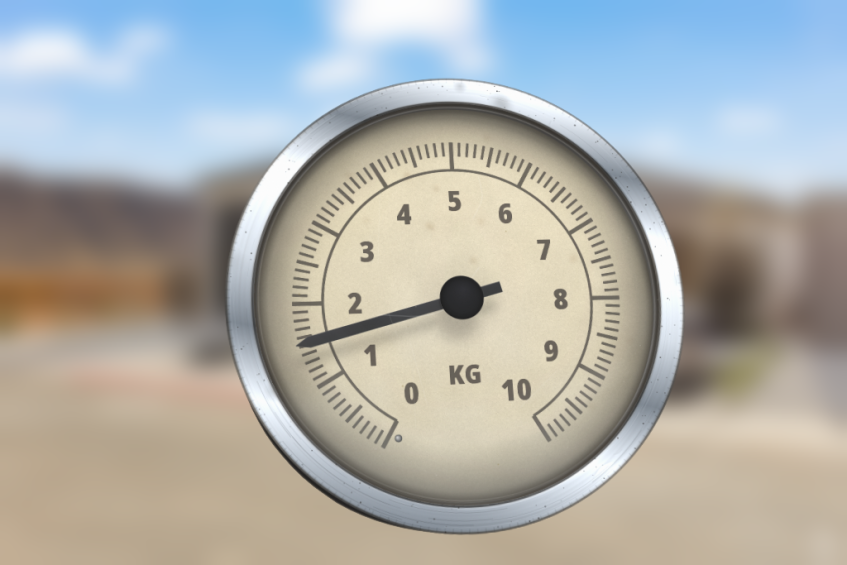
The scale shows 1.5 kg
